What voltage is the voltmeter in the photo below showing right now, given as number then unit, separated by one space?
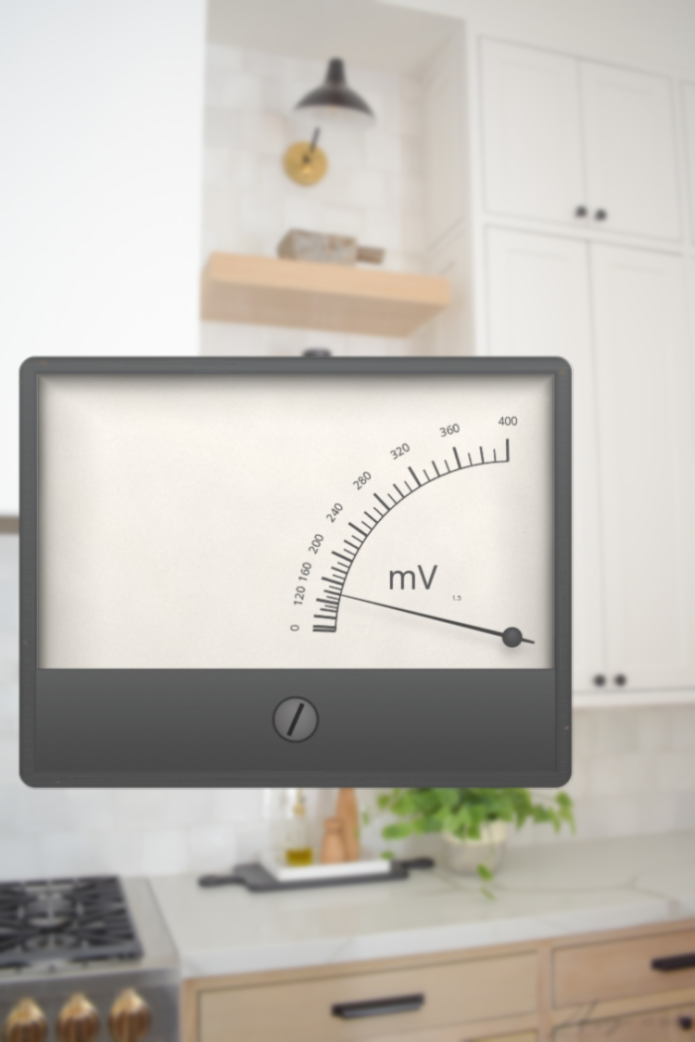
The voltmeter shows 140 mV
